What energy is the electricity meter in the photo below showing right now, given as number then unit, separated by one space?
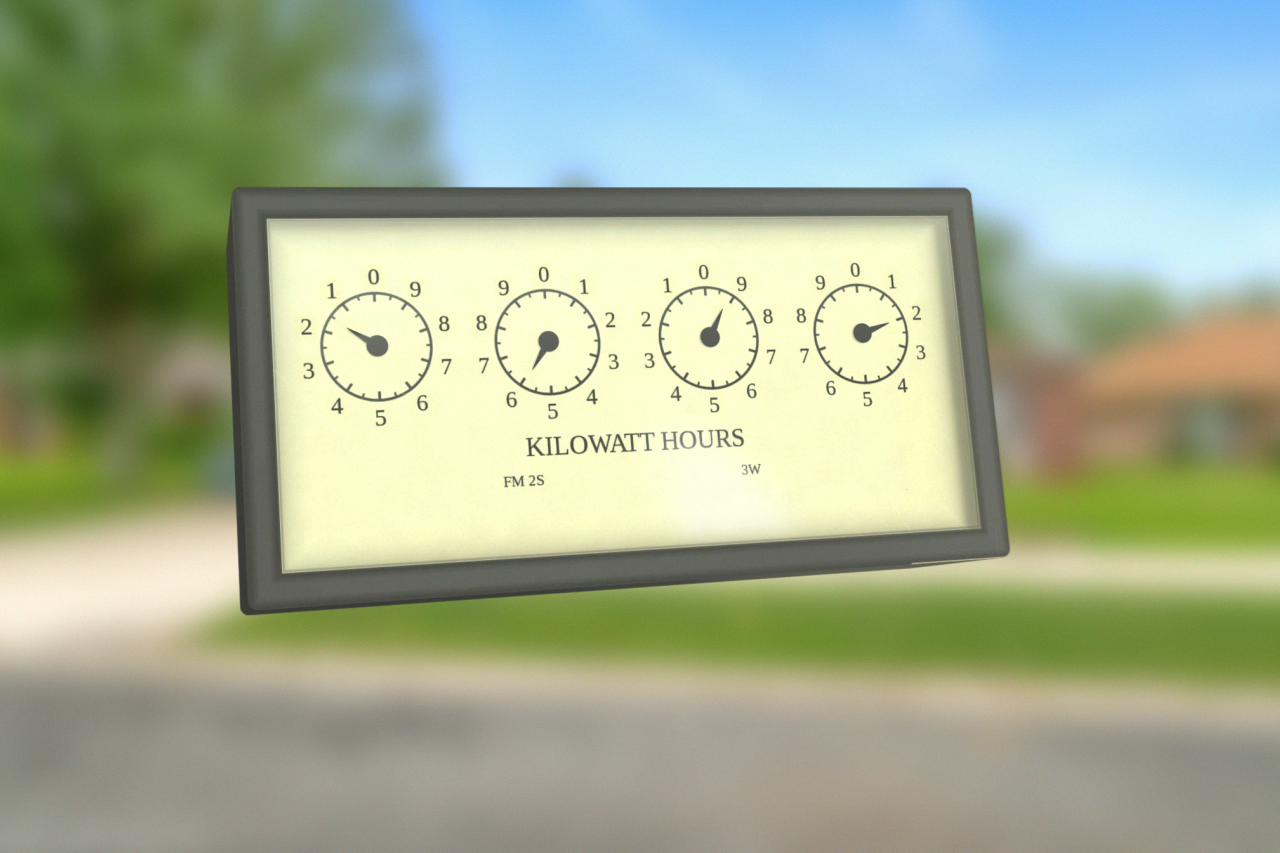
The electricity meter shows 1592 kWh
